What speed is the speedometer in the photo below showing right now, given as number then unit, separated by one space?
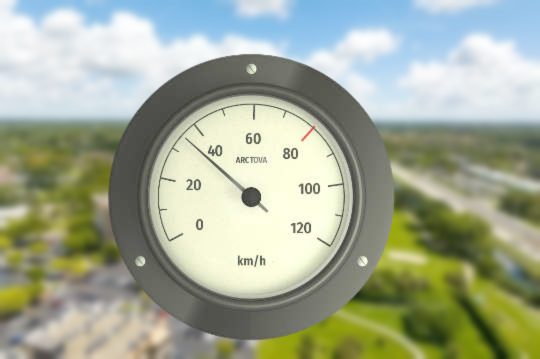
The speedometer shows 35 km/h
